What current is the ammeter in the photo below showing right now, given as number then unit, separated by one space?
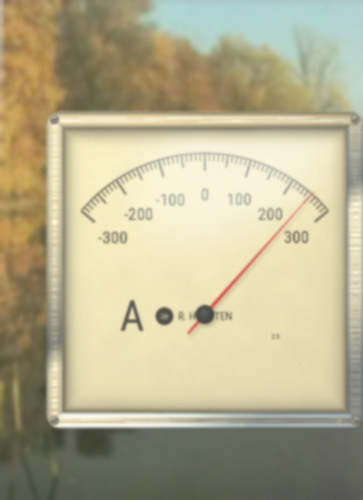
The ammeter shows 250 A
